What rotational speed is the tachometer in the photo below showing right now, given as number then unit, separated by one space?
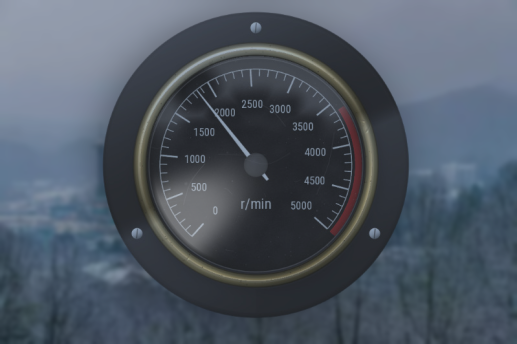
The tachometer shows 1850 rpm
